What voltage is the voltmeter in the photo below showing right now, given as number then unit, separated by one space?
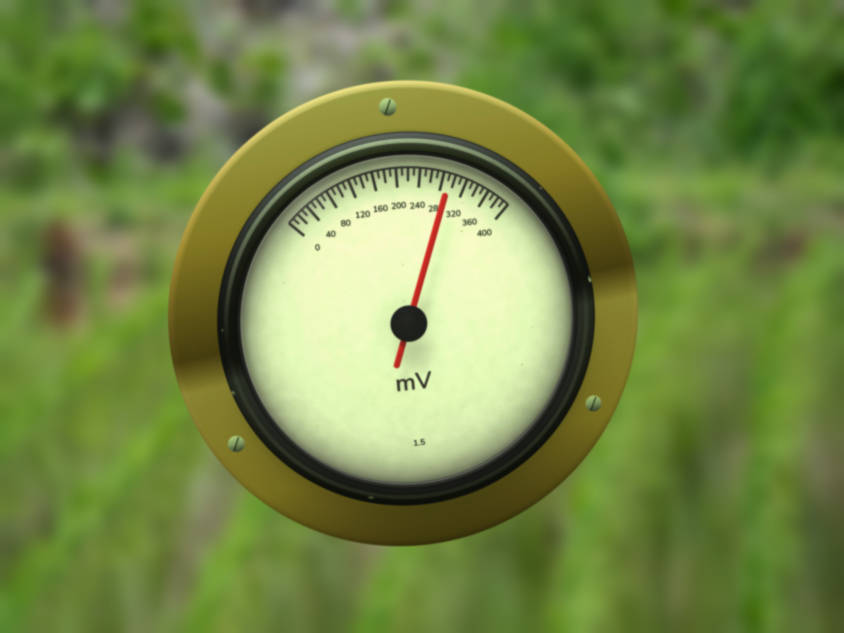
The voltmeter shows 290 mV
